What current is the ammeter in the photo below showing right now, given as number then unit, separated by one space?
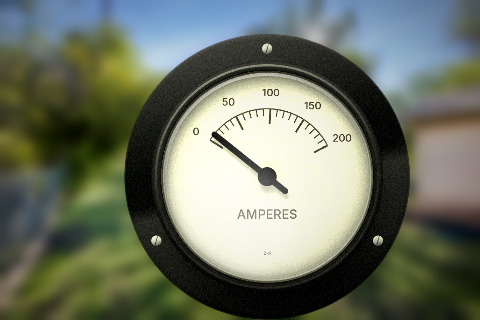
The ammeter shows 10 A
